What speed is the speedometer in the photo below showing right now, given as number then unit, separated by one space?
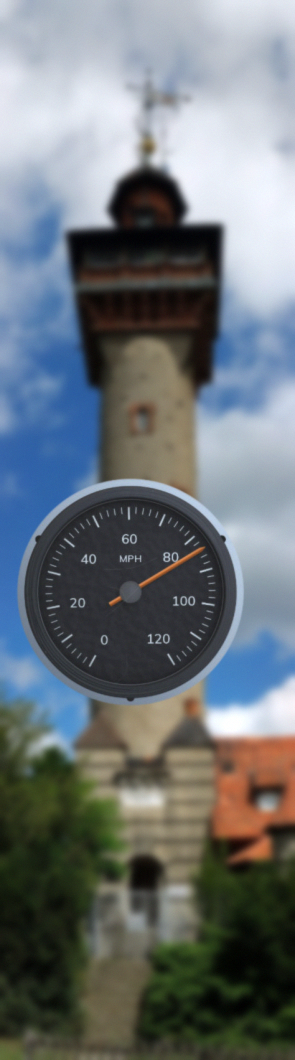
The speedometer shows 84 mph
